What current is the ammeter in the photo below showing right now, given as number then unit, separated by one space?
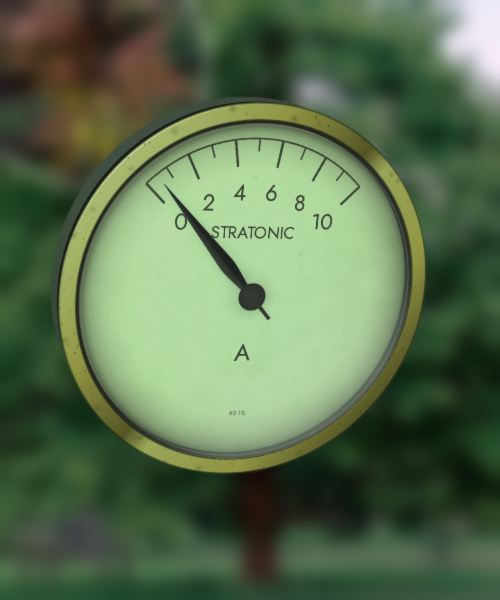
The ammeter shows 0.5 A
